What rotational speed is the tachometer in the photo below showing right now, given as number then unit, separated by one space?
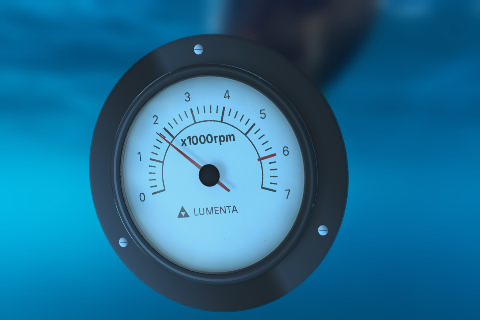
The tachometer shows 1800 rpm
